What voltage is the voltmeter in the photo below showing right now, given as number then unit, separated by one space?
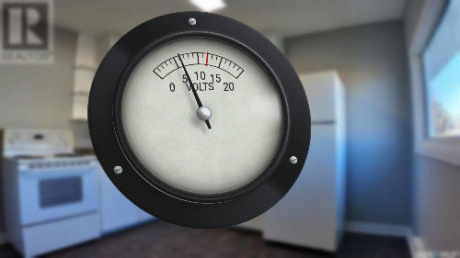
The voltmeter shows 6 V
